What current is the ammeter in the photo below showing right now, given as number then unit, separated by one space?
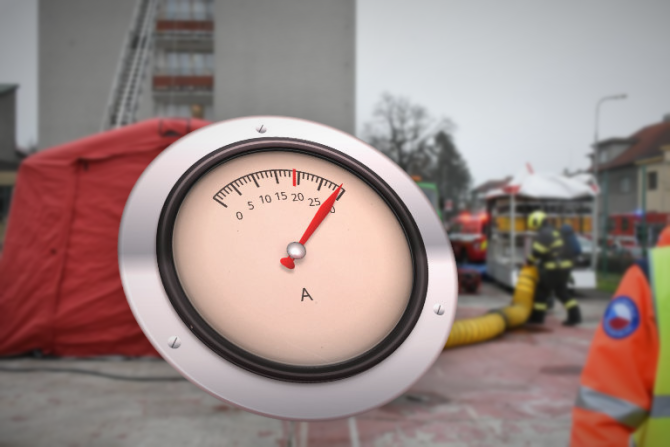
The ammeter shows 29 A
